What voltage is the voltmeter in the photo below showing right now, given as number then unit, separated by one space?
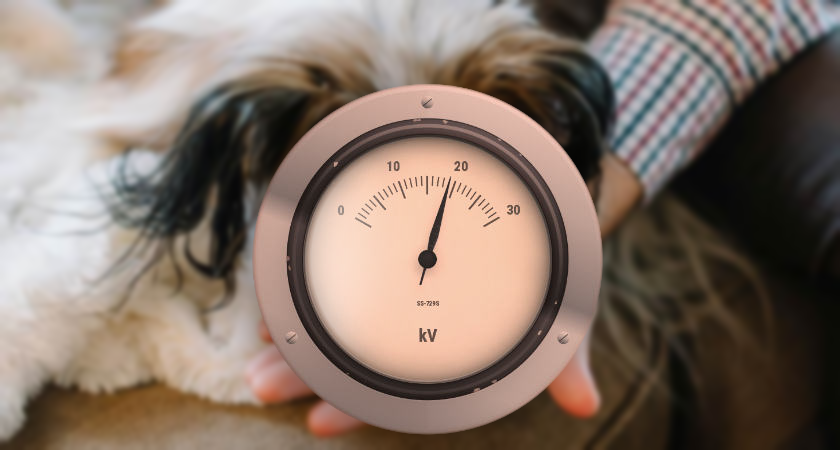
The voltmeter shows 19 kV
